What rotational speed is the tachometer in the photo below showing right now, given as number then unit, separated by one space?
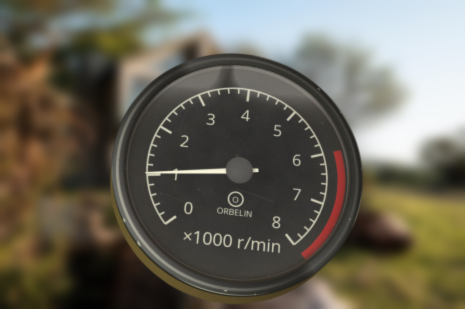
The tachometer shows 1000 rpm
